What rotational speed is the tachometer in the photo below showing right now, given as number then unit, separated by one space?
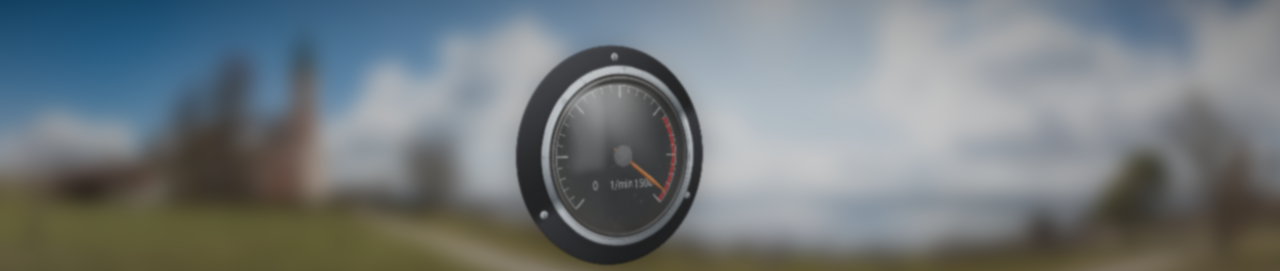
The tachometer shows 1450 rpm
